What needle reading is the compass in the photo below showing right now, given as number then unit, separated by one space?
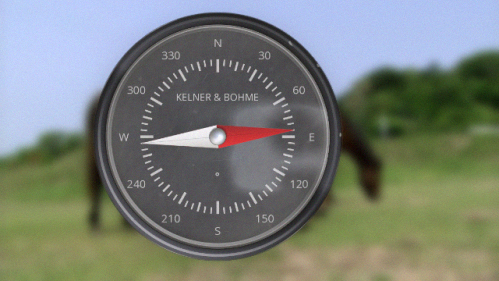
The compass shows 85 °
